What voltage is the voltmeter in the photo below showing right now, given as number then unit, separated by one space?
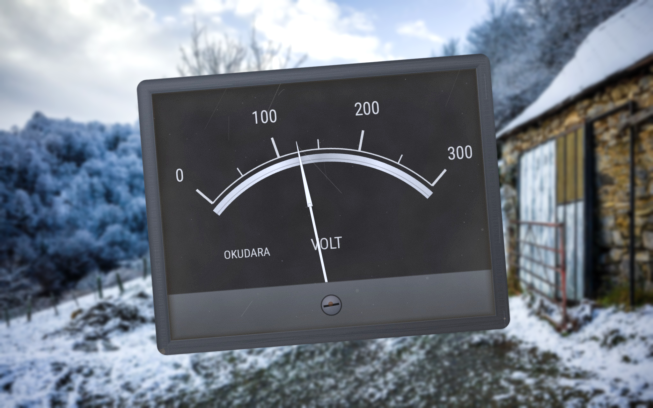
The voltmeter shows 125 V
